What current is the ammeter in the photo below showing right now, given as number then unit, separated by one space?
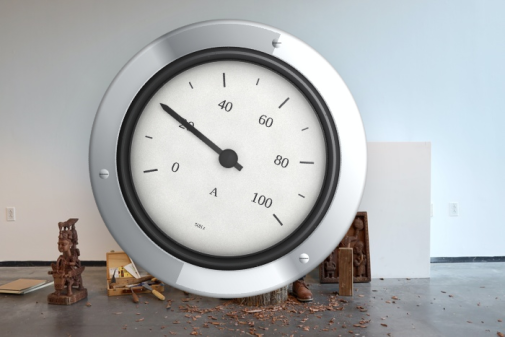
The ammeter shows 20 A
